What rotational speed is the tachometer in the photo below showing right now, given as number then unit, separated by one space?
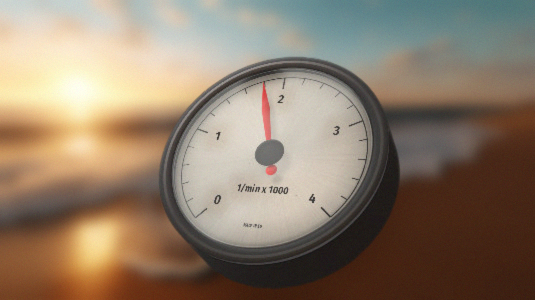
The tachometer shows 1800 rpm
